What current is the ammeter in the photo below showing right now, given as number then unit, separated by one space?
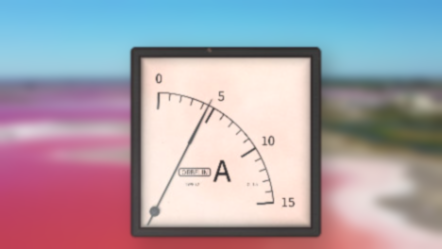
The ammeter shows 4.5 A
